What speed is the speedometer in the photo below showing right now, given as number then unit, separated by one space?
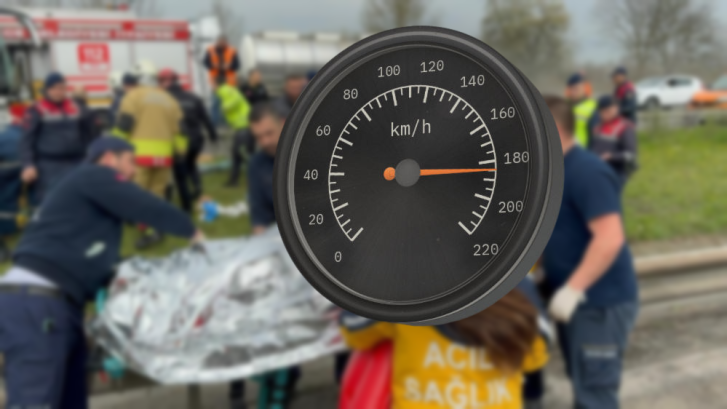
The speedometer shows 185 km/h
